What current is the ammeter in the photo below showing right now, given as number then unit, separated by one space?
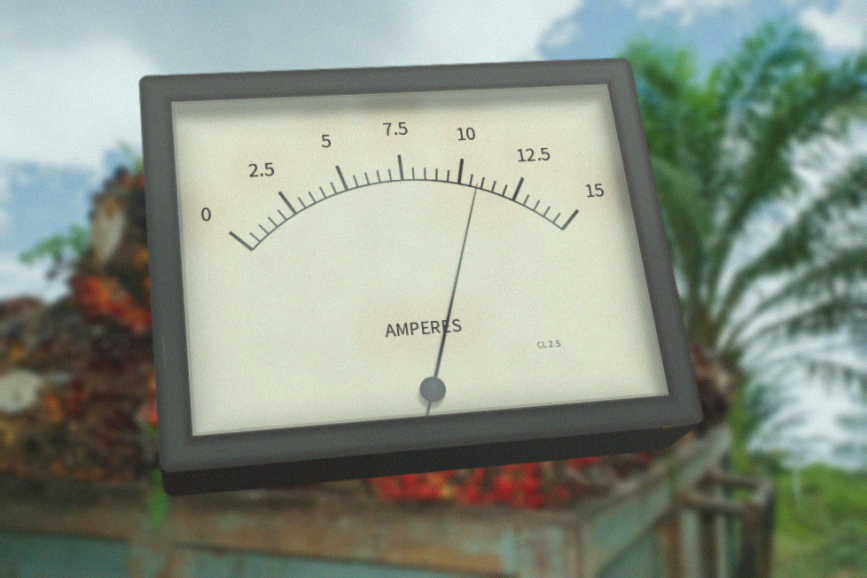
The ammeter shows 10.75 A
